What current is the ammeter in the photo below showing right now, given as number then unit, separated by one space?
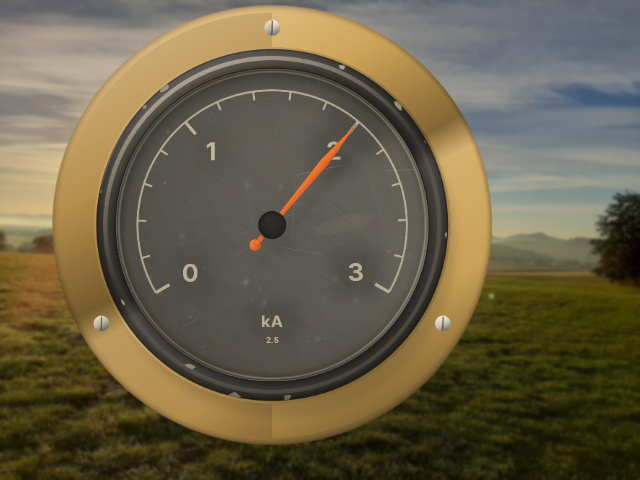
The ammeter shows 2 kA
